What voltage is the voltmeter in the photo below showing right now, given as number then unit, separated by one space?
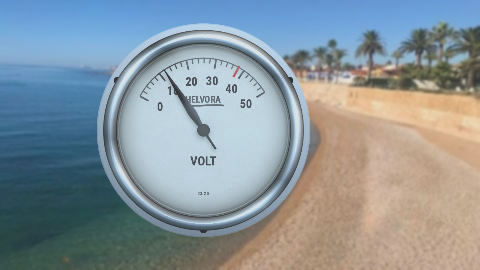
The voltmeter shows 12 V
